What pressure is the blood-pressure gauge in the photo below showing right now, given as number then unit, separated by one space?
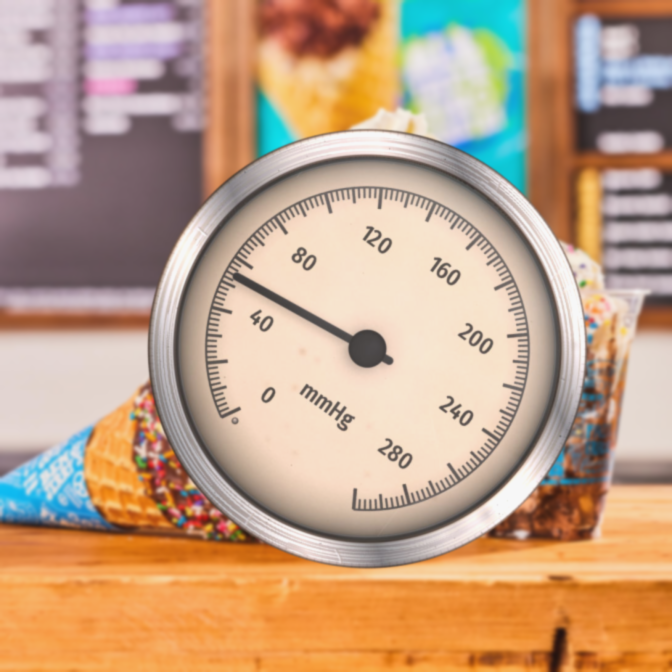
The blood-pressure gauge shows 54 mmHg
